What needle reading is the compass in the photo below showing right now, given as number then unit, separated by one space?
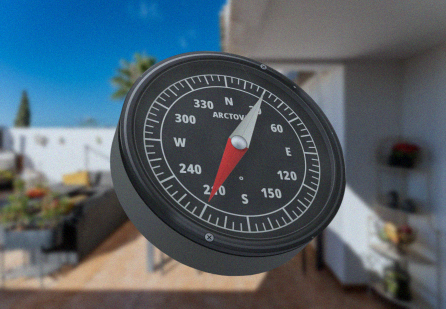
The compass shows 210 °
